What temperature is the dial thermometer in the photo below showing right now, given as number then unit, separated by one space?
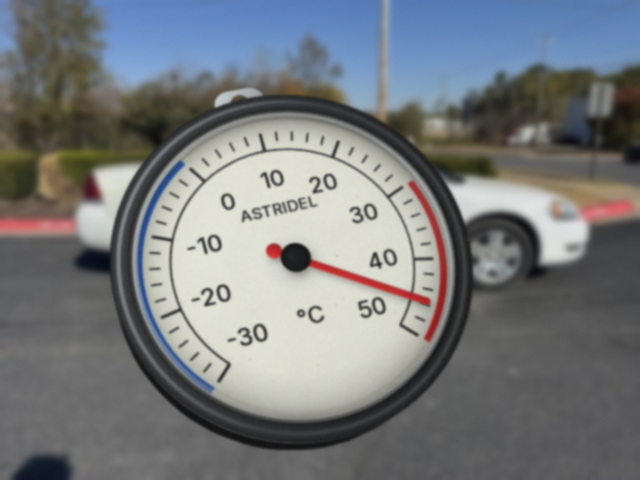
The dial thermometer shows 46 °C
